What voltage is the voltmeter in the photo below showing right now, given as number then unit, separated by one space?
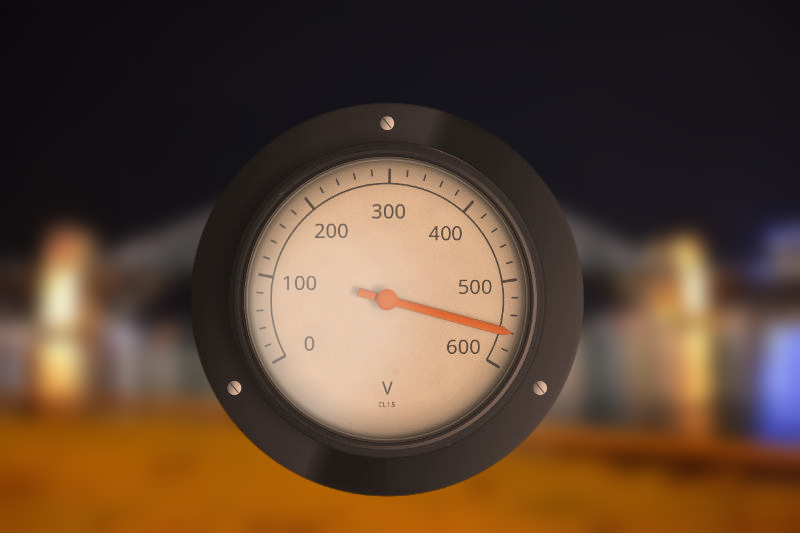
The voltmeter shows 560 V
